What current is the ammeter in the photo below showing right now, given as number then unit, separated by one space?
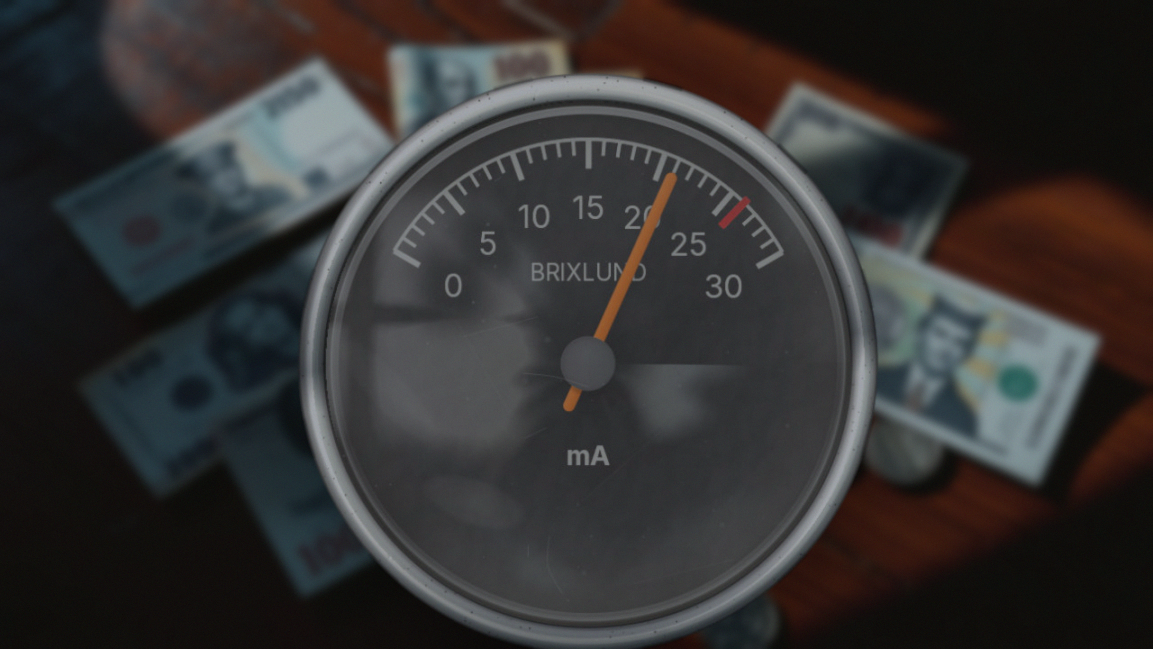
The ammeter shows 21 mA
